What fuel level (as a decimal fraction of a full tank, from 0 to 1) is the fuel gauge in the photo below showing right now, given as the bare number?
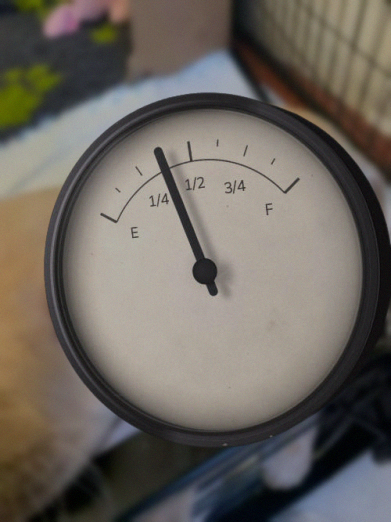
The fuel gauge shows 0.375
